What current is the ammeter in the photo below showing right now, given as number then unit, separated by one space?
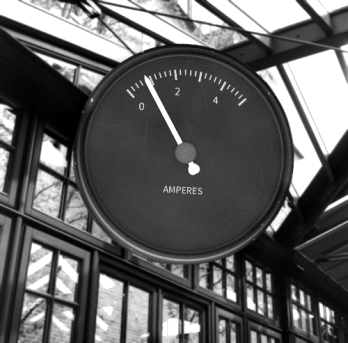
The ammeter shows 0.8 A
